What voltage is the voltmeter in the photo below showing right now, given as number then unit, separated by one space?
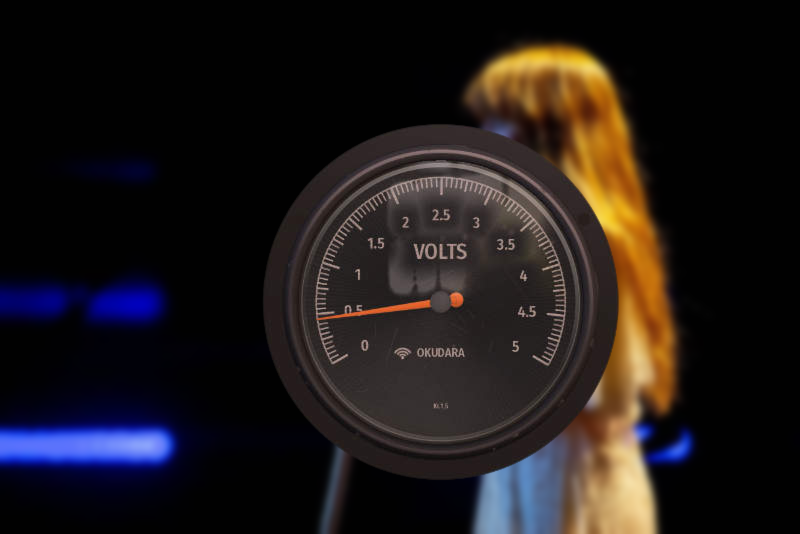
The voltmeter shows 0.45 V
